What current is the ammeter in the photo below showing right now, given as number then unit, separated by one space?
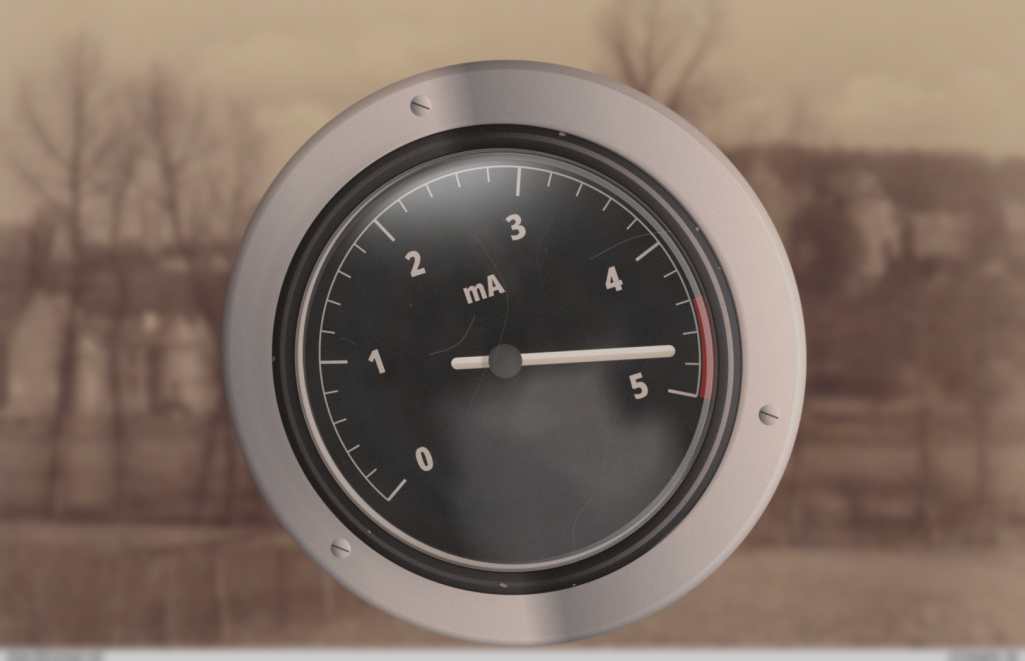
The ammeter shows 4.7 mA
